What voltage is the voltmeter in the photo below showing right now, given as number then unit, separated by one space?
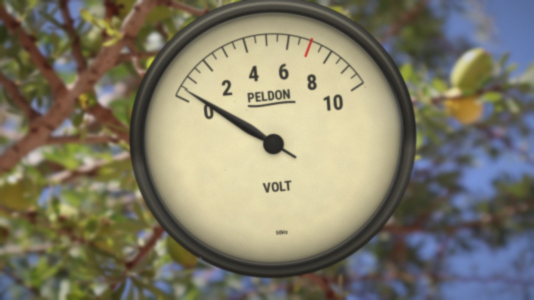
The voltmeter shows 0.5 V
